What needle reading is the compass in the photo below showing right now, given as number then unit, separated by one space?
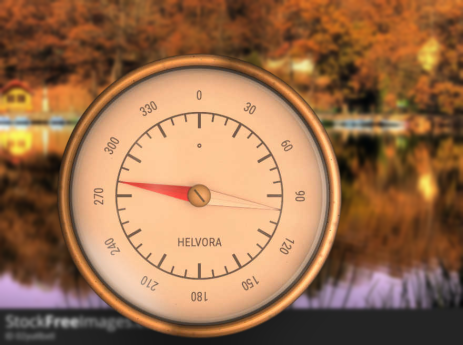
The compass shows 280 °
